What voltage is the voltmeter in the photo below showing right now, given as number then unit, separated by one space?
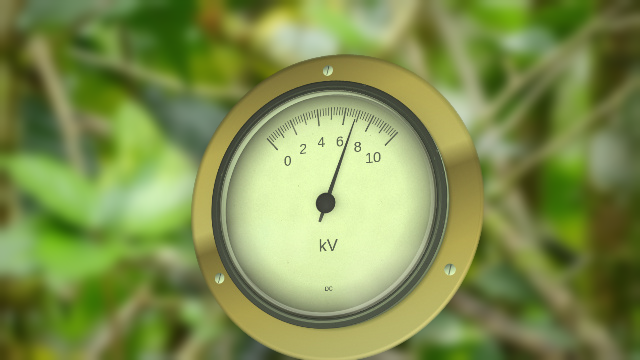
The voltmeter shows 7 kV
